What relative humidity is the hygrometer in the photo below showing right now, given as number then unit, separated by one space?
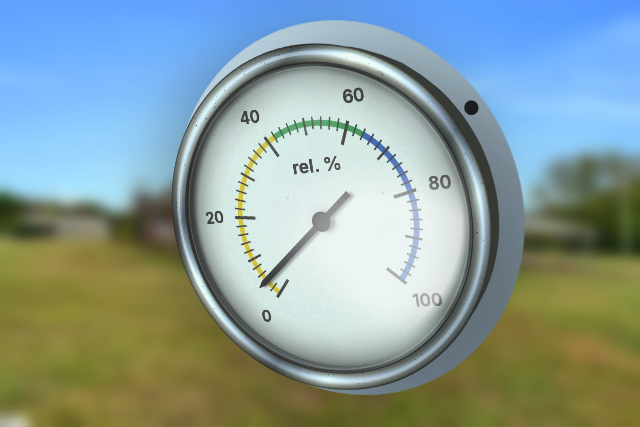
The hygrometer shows 4 %
